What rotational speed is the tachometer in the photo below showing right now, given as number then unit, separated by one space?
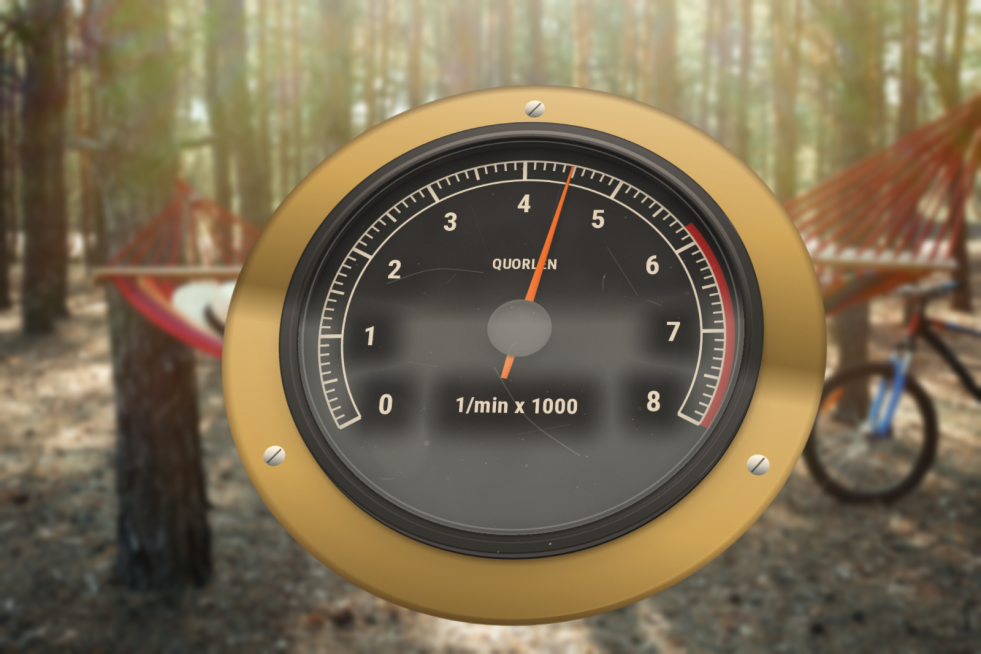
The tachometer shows 4500 rpm
